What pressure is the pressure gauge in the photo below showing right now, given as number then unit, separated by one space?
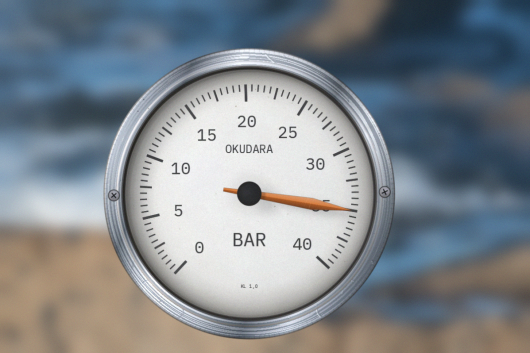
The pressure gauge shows 35 bar
